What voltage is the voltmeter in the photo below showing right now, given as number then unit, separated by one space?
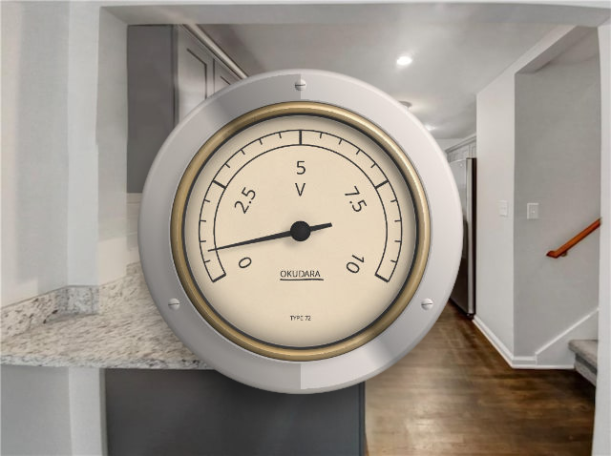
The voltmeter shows 0.75 V
